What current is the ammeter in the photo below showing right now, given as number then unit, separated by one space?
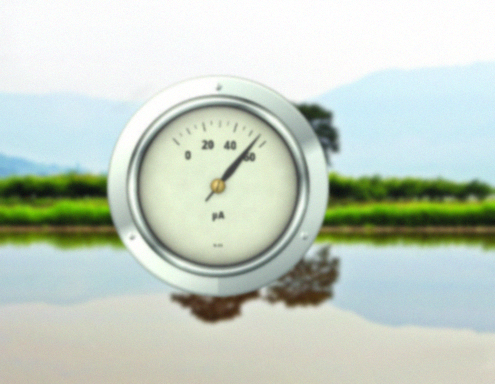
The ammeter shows 55 µA
